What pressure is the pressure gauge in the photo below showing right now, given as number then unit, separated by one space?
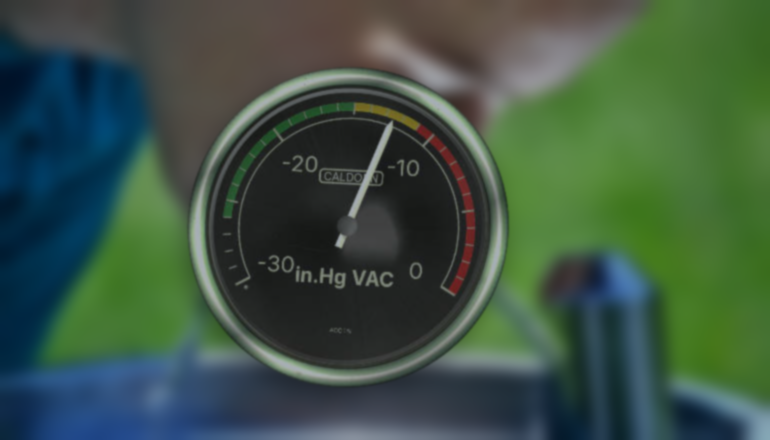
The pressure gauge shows -12.5 inHg
